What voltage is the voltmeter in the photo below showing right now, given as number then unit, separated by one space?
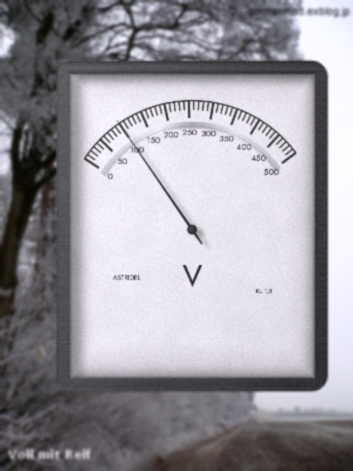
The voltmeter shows 100 V
